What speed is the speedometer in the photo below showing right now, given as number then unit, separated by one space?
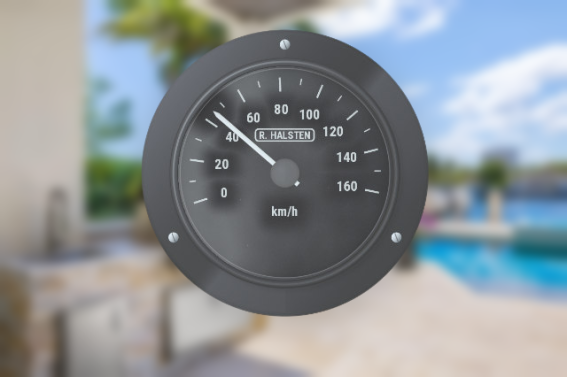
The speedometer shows 45 km/h
